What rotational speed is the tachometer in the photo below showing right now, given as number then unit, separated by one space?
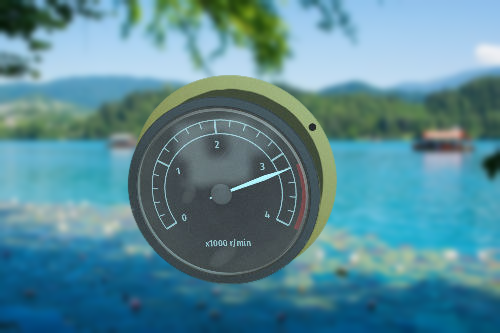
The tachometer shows 3200 rpm
